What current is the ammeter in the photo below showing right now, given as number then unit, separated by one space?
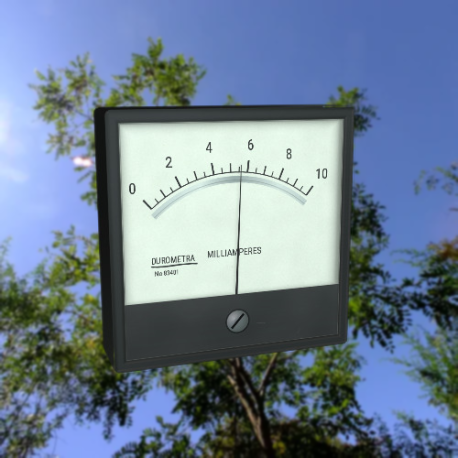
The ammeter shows 5.5 mA
